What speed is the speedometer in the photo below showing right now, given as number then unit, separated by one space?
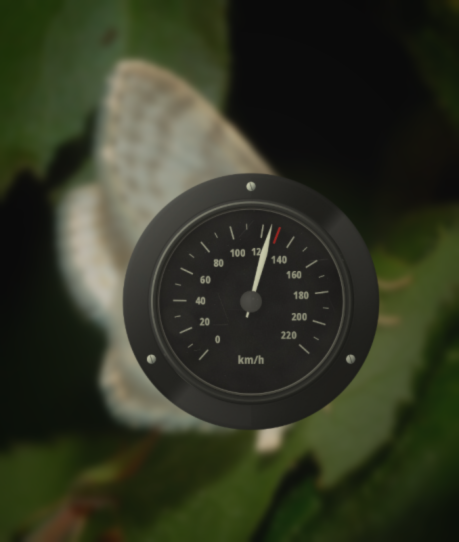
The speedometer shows 125 km/h
